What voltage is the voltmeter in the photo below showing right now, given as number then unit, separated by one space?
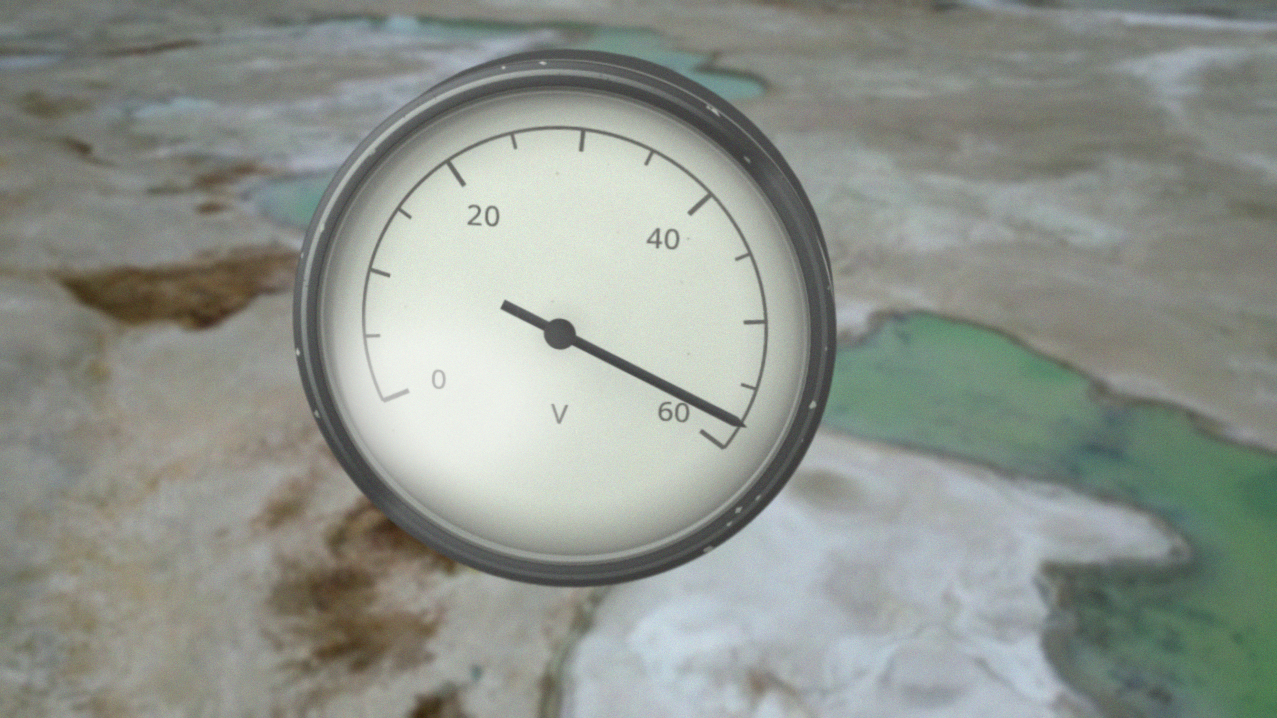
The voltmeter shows 57.5 V
